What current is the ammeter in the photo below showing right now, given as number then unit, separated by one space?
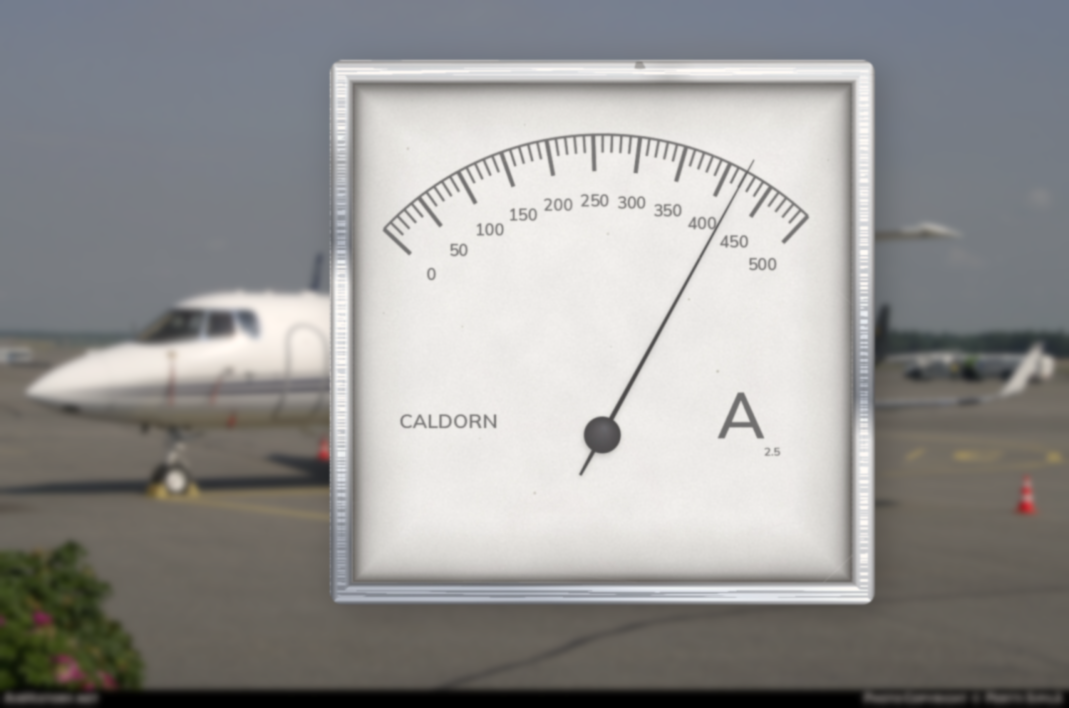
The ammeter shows 420 A
